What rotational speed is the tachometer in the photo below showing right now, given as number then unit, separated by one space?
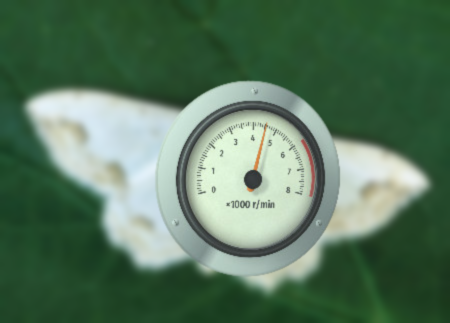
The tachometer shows 4500 rpm
